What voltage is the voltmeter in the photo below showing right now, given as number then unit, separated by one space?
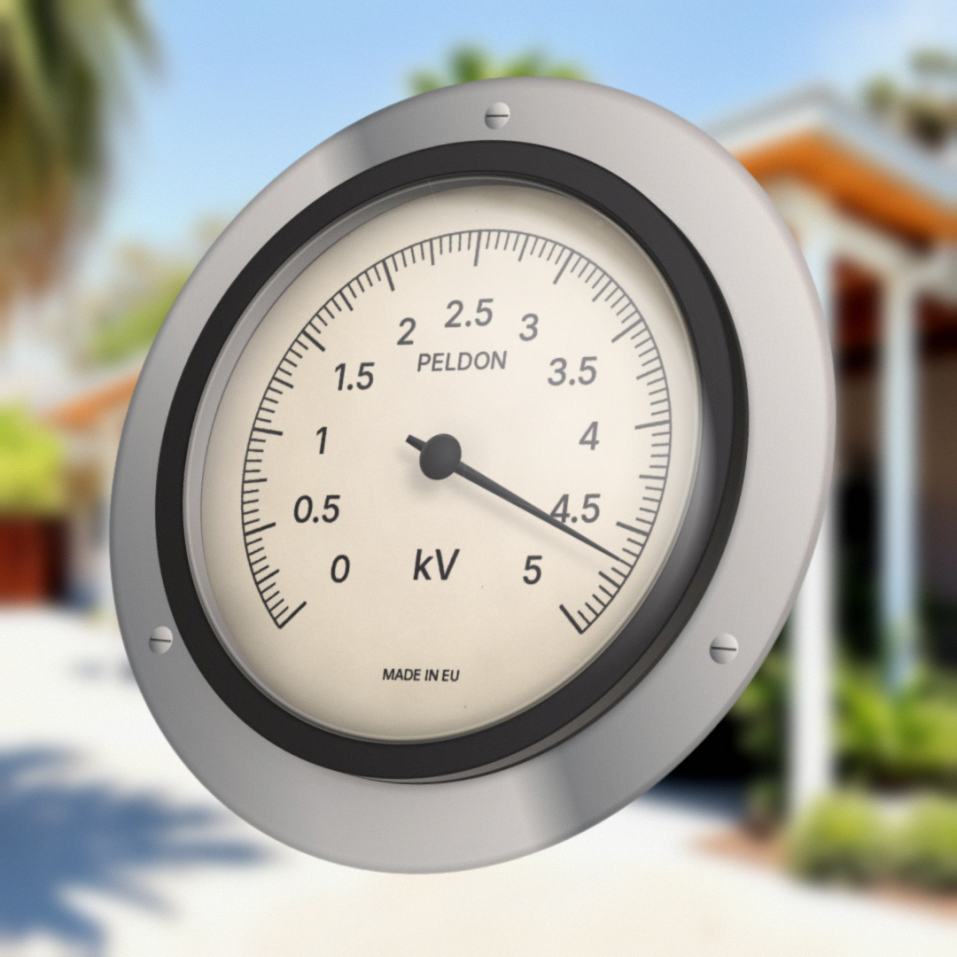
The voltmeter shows 4.65 kV
